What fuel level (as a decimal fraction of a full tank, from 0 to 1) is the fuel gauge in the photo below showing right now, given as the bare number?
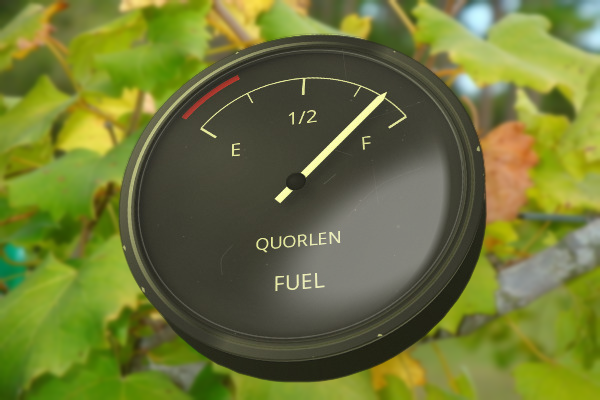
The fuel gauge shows 0.875
